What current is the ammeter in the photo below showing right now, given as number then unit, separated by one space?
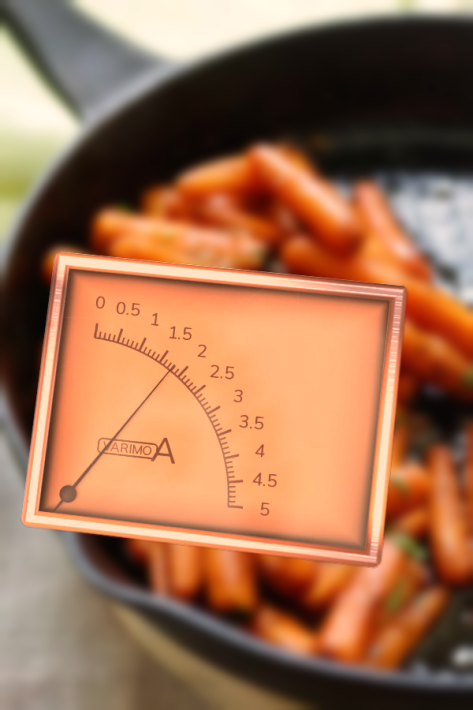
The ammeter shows 1.8 A
